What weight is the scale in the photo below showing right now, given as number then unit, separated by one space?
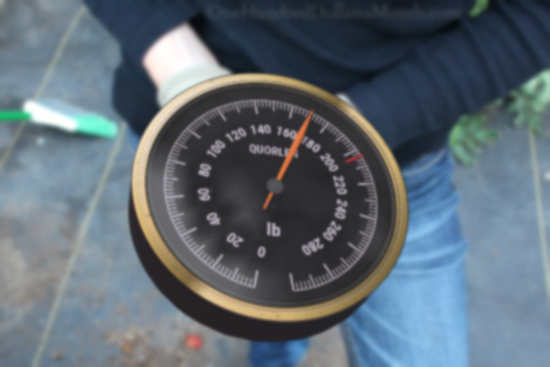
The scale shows 170 lb
